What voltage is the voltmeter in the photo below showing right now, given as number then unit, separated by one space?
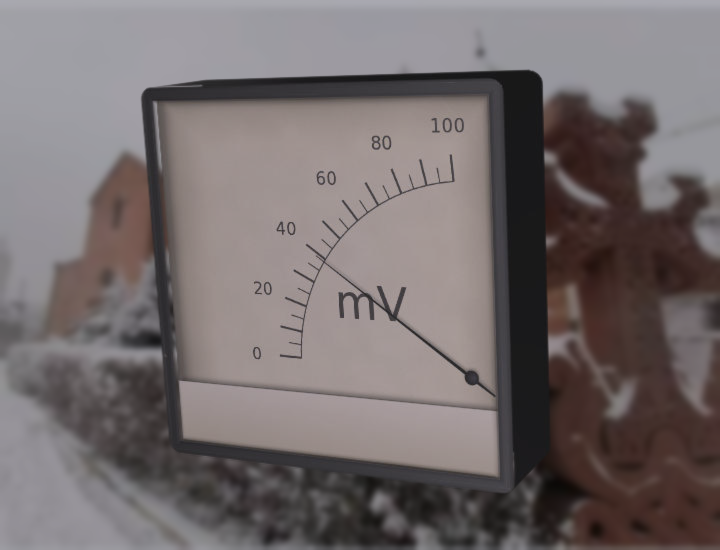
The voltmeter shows 40 mV
